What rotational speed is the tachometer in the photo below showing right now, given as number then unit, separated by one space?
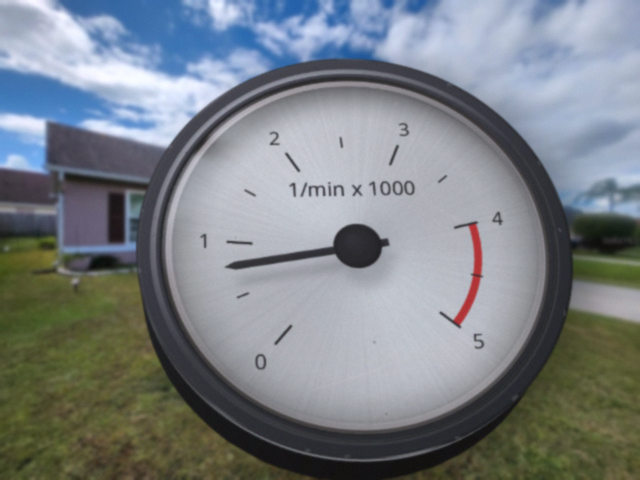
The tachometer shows 750 rpm
